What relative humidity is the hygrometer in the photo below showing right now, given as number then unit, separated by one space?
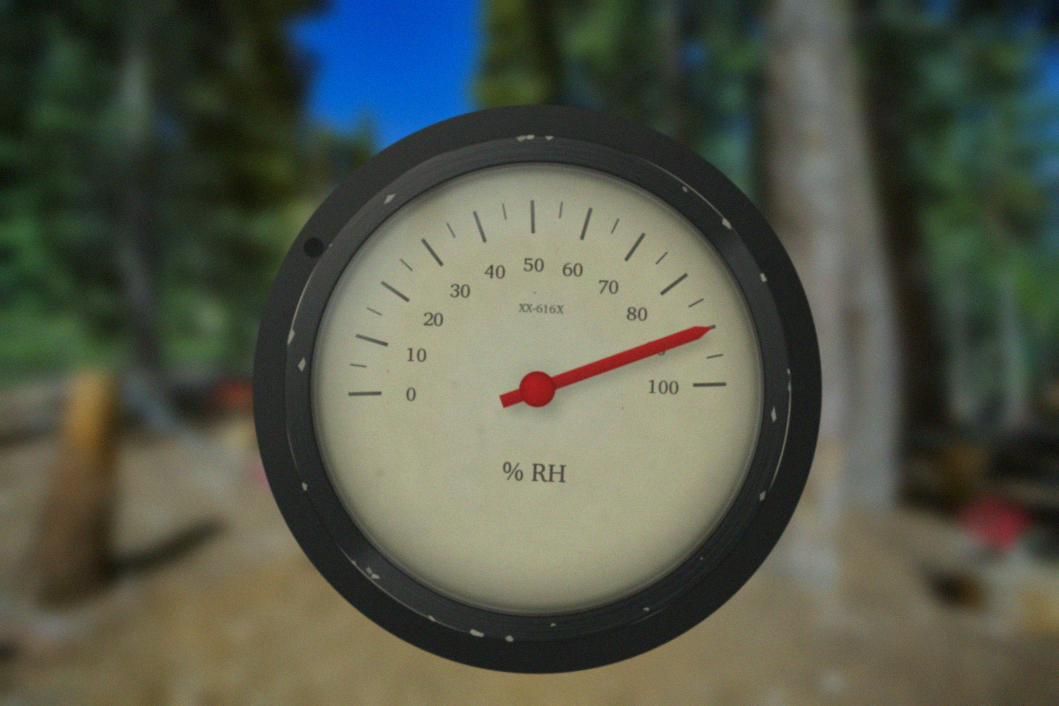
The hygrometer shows 90 %
